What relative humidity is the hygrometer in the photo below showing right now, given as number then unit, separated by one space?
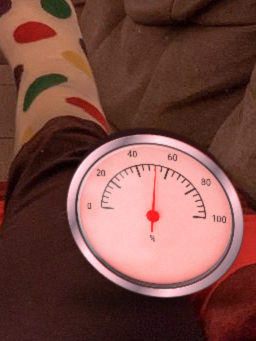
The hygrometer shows 52 %
